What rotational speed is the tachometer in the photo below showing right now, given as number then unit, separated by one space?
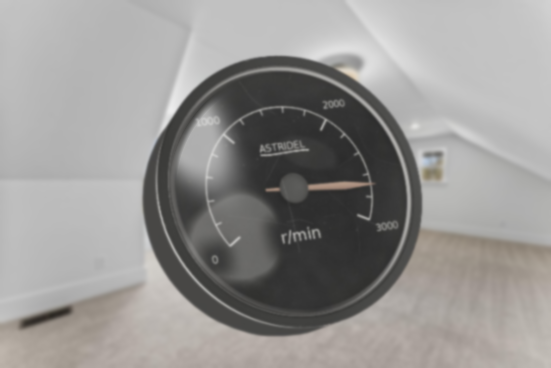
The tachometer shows 2700 rpm
